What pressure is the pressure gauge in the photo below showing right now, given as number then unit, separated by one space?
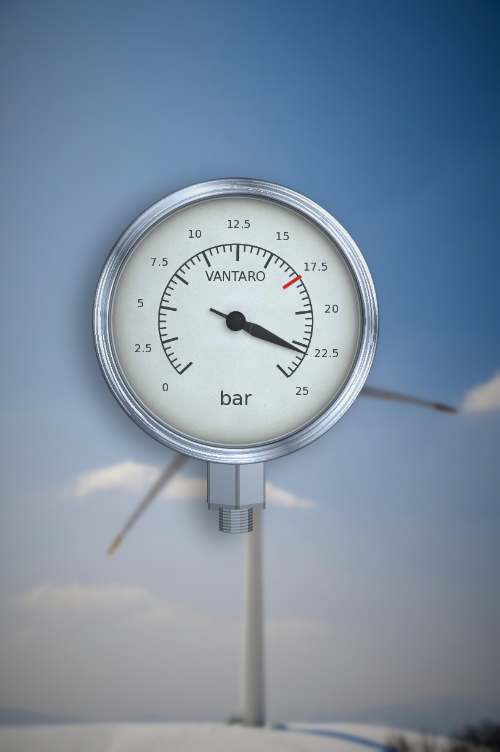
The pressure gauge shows 23 bar
